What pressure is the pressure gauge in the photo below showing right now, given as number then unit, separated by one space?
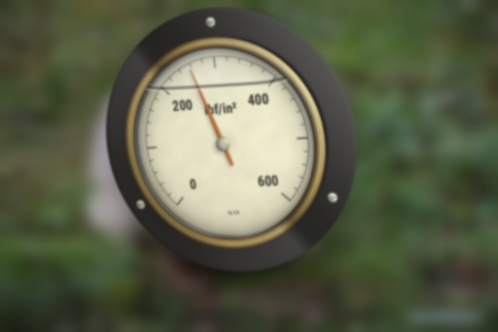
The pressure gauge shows 260 psi
